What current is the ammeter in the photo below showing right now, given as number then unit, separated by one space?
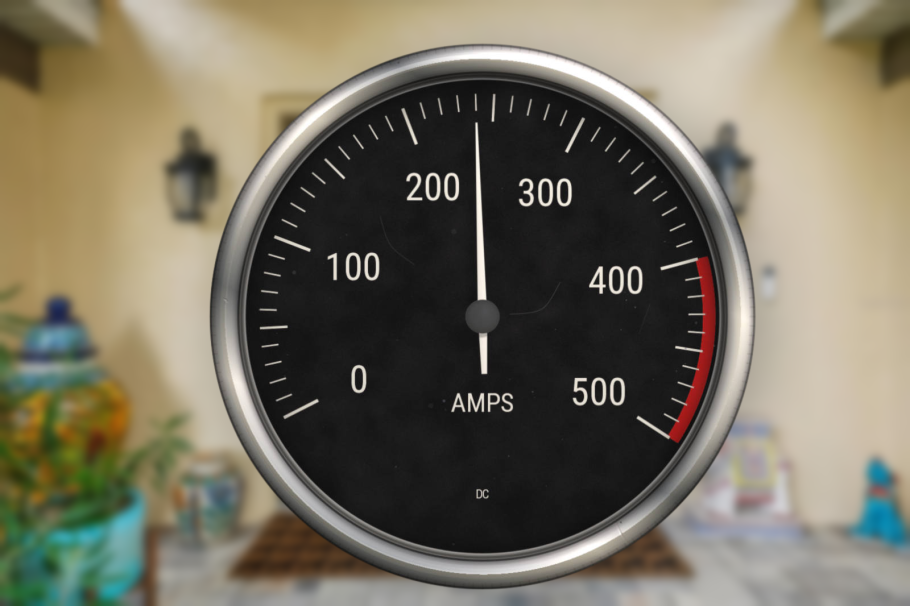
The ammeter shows 240 A
